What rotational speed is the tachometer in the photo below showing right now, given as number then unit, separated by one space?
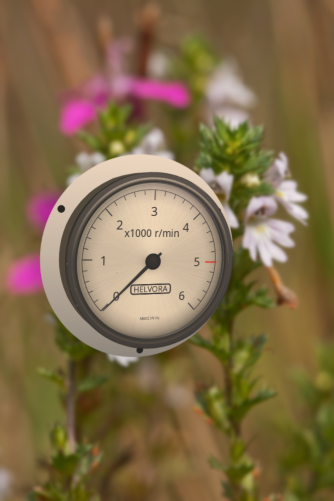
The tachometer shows 0 rpm
